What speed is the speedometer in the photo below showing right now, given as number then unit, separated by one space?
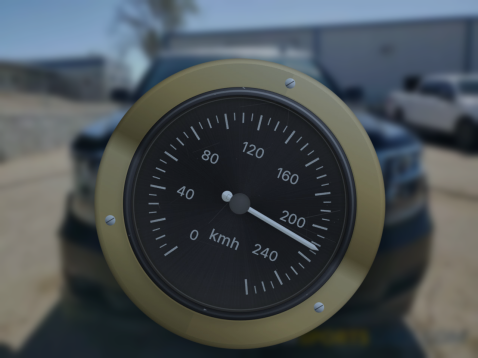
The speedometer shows 212.5 km/h
